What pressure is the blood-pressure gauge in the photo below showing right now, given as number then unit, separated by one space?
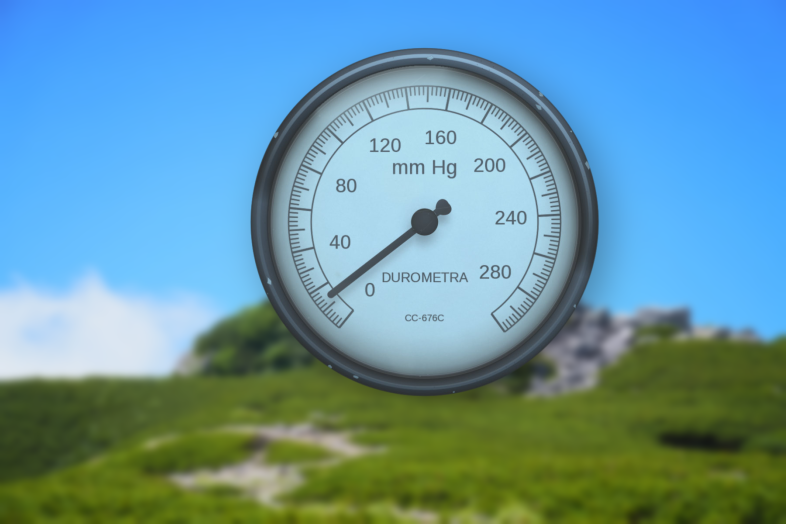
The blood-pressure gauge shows 14 mmHg
